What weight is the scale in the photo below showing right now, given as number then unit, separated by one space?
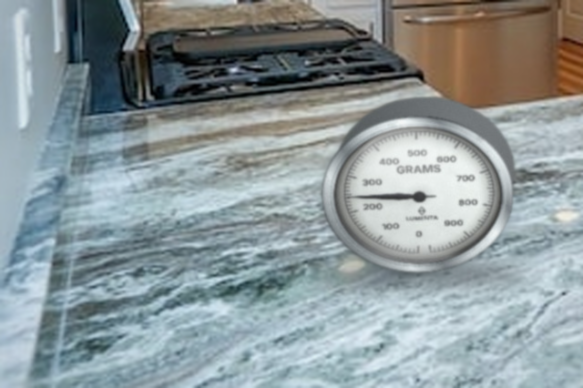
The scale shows 250 g
